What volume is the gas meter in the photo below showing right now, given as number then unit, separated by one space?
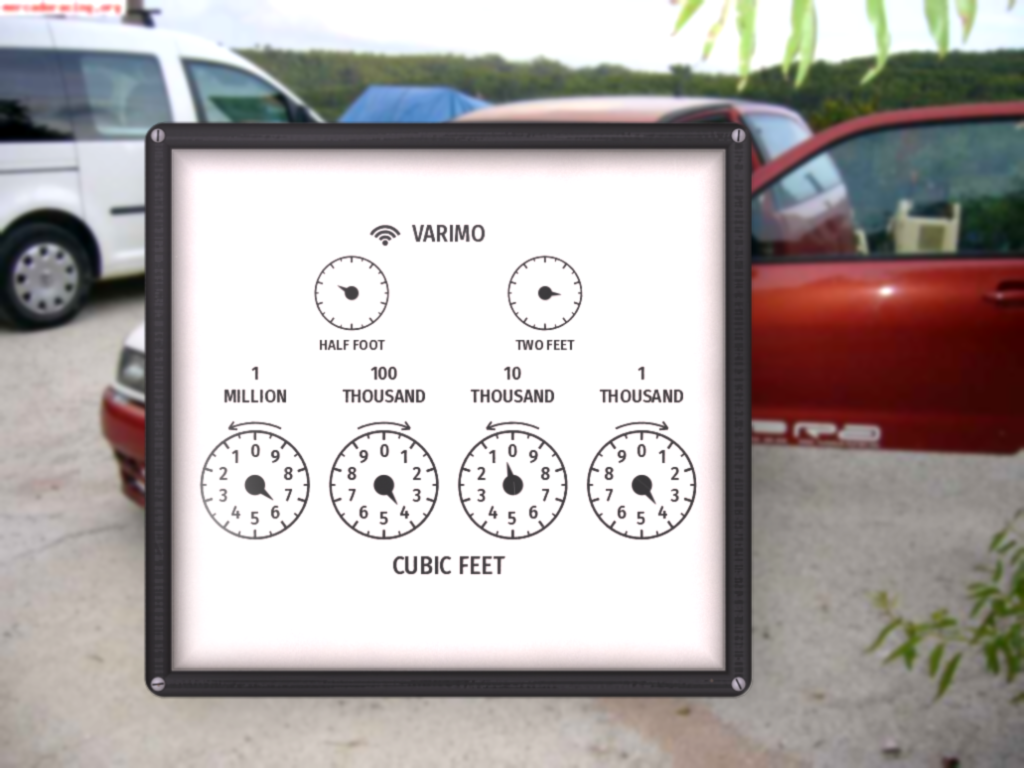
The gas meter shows 640400 ft³
